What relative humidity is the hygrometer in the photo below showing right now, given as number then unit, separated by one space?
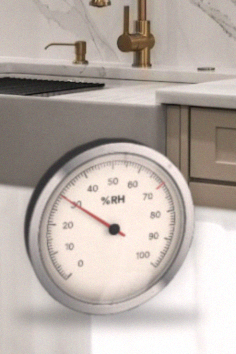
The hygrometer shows 30 %
